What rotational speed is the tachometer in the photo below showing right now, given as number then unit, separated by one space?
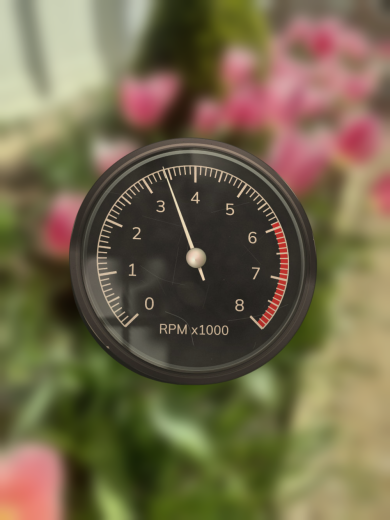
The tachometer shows 3400 rpm
